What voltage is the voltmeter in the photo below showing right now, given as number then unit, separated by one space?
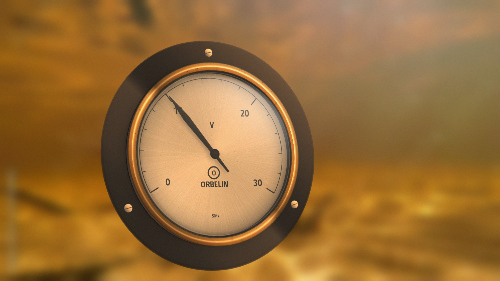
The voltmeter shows 10 V
